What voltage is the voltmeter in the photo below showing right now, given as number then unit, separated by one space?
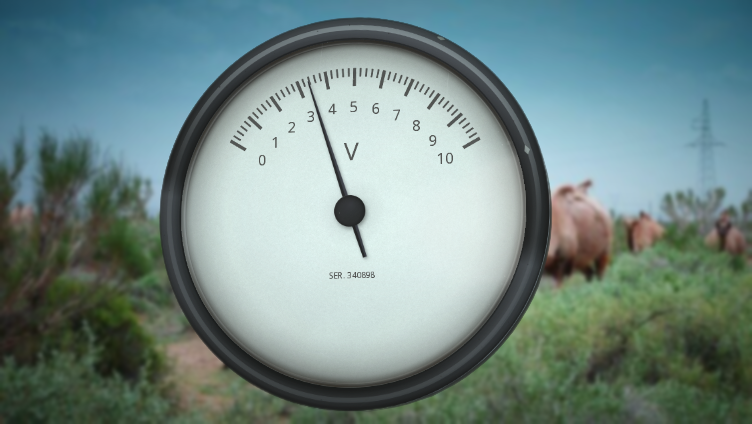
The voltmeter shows 3.4 V
